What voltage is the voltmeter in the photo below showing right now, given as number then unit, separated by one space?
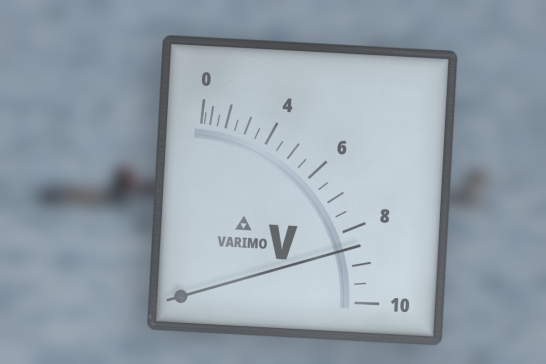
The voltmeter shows 8.5 V
